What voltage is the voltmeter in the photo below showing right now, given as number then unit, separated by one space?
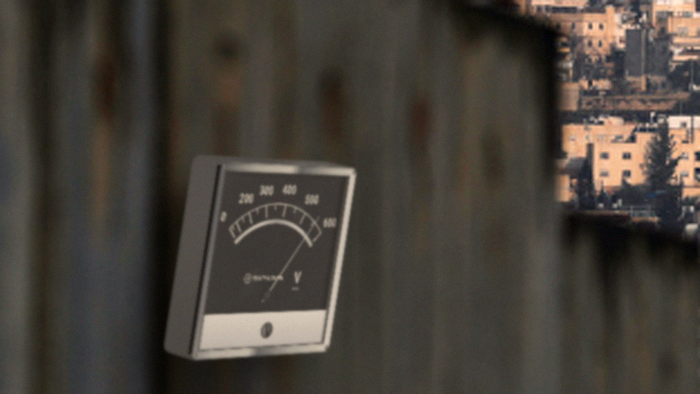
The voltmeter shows 550 V
